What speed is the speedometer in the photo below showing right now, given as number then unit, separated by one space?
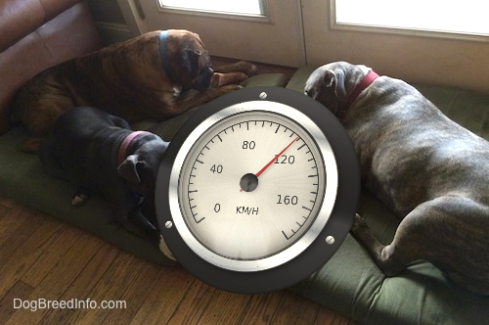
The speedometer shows 115 km/h
